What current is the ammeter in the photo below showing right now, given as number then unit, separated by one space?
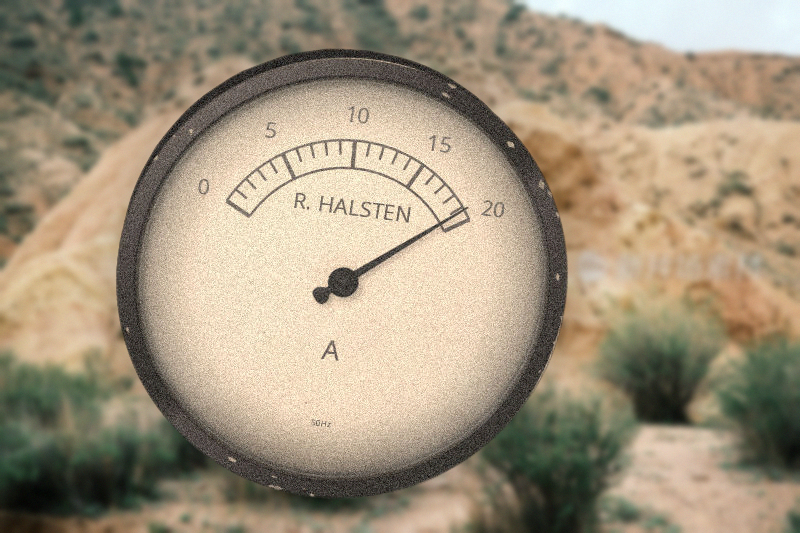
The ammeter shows 19 A
